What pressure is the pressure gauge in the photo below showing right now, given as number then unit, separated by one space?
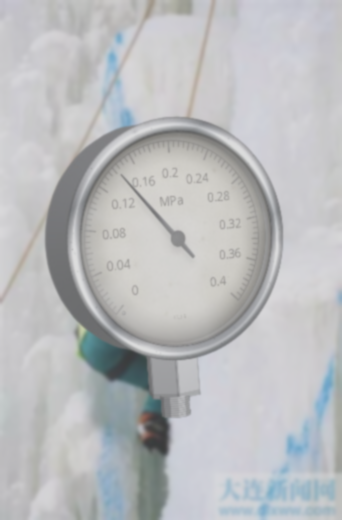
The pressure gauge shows 0.14 MPa
